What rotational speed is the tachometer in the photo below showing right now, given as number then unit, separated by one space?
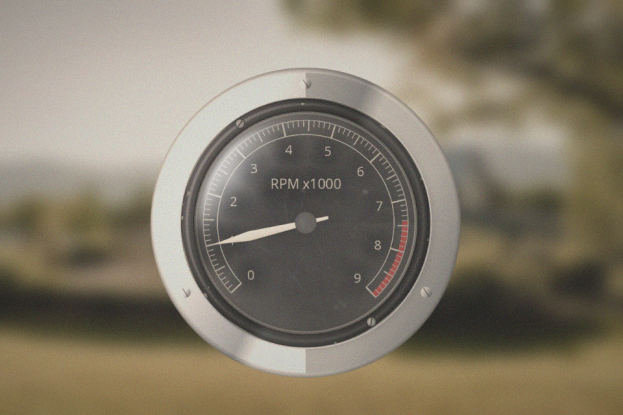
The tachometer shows 1000 rpm
